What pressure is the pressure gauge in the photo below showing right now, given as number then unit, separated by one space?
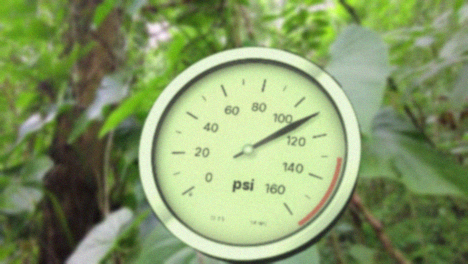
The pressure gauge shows 110 psi
